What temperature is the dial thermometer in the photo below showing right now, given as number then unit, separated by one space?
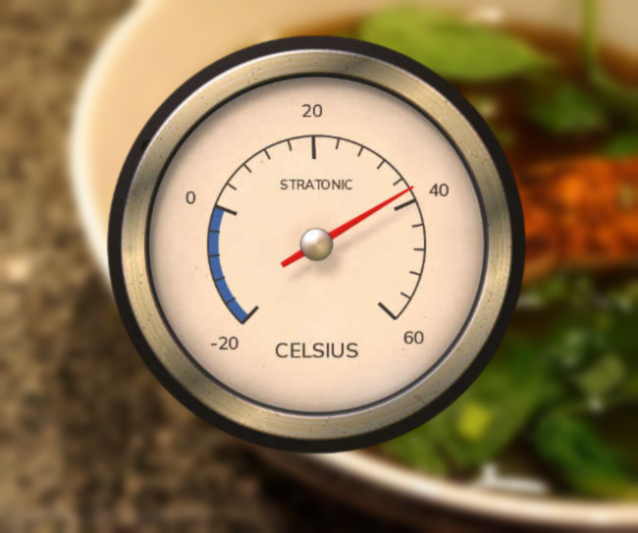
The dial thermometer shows 38 °C
